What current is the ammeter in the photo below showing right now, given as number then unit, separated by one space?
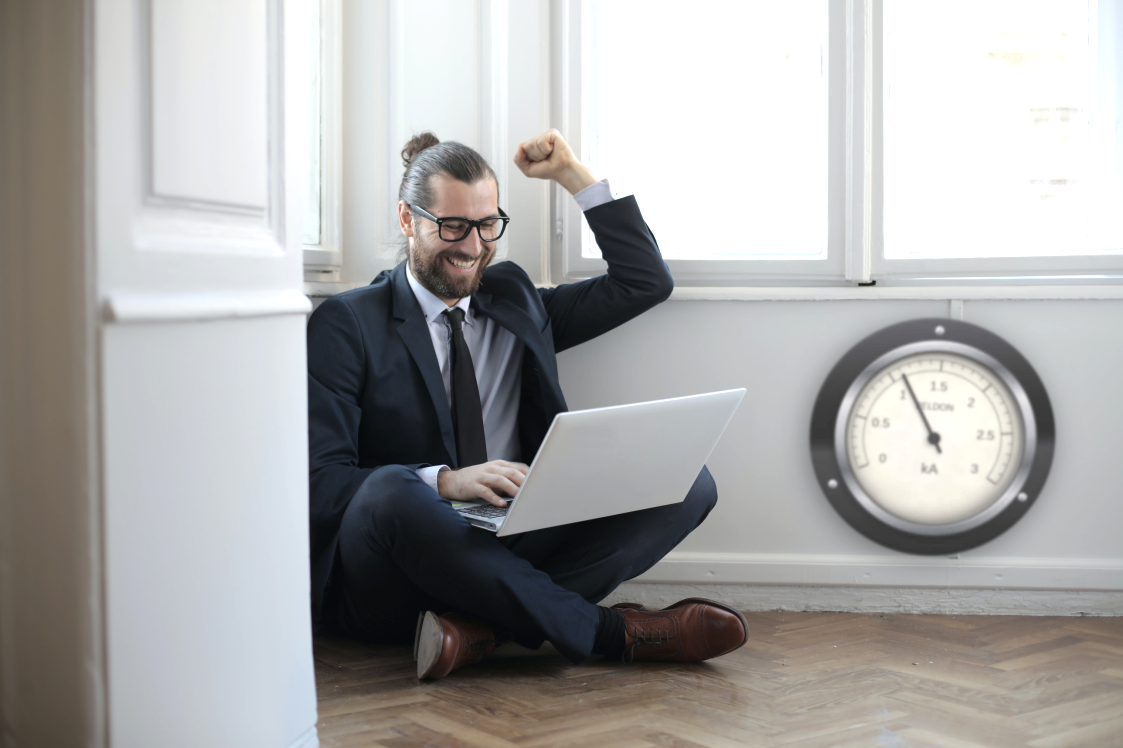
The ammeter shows 1.1 kA
